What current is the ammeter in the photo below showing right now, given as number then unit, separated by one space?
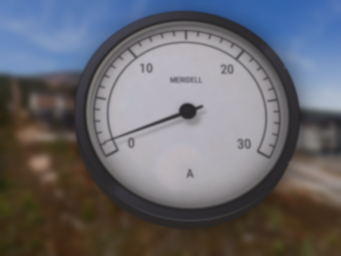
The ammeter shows 1 A
